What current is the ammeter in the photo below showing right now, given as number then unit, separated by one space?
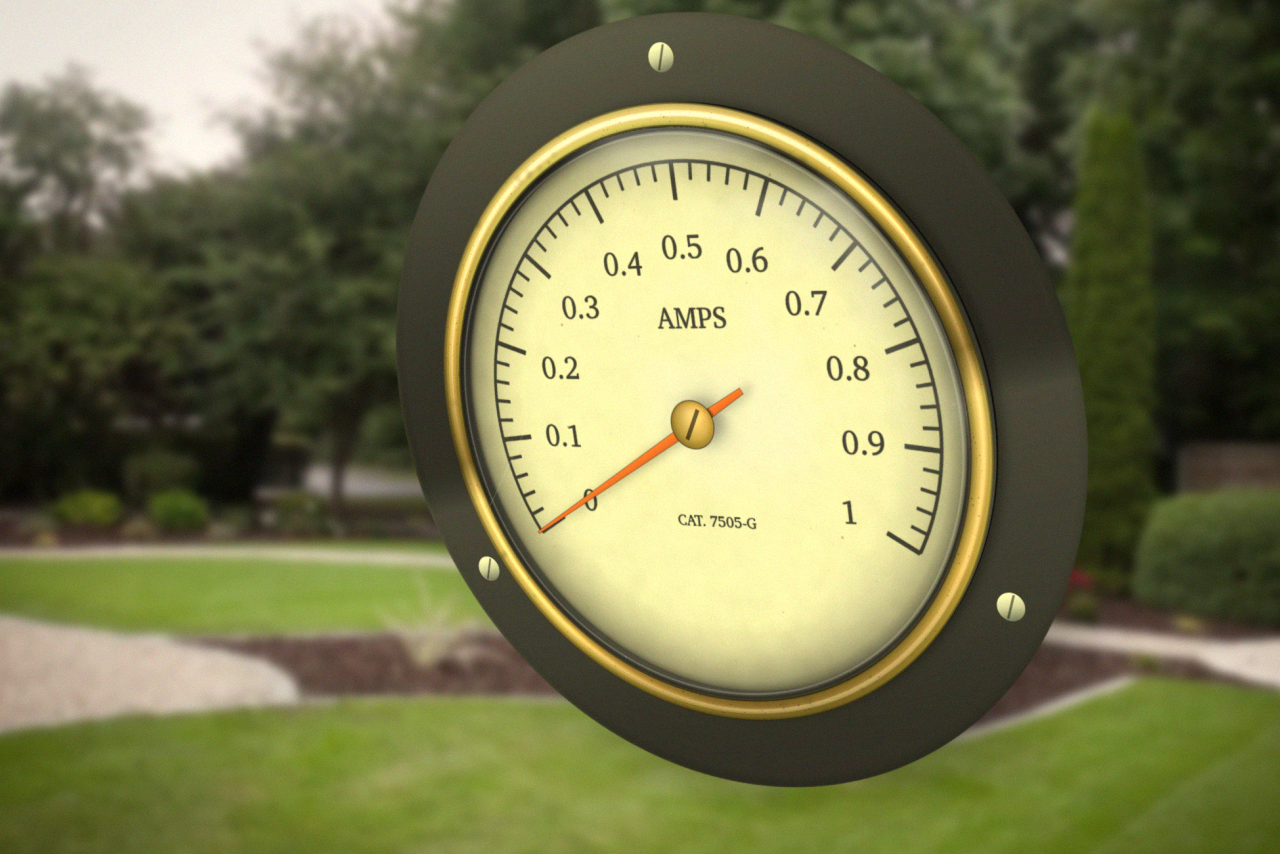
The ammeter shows 0 A
